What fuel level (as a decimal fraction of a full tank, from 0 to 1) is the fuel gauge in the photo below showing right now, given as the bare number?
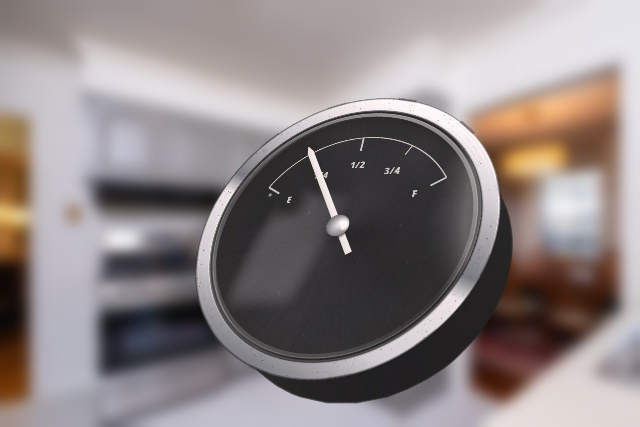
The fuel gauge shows 0.25
